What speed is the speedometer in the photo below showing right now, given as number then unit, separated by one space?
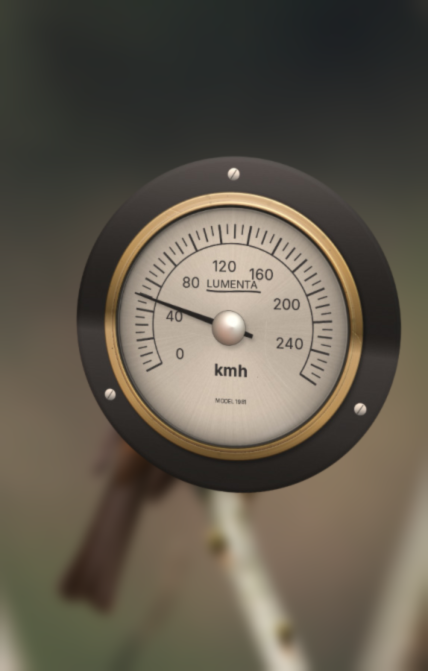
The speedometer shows 50 km/h
